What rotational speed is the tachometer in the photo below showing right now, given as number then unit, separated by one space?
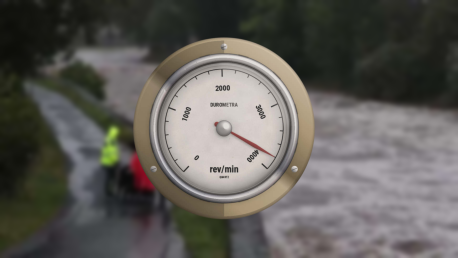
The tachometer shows 3800 rpm
